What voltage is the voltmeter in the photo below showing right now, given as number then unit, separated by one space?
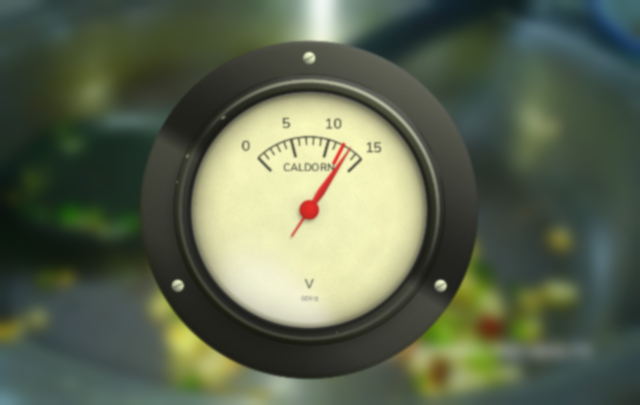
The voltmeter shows 13 V
